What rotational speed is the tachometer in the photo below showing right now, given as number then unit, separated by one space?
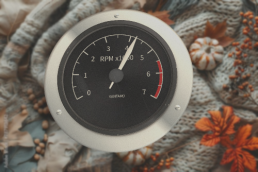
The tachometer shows 4250 rpm
